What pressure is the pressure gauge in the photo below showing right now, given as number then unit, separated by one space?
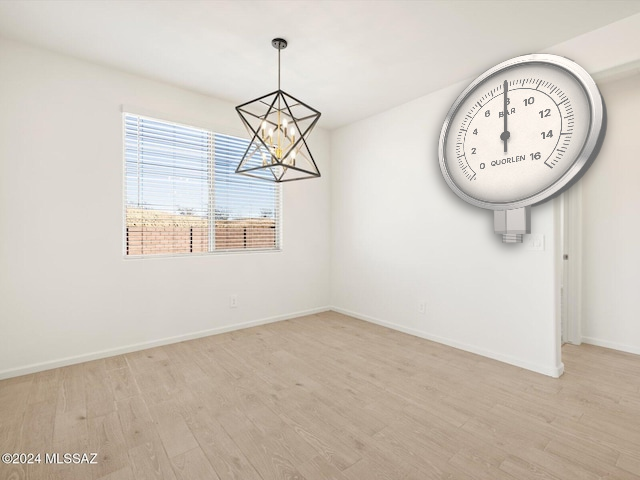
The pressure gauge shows 8 bar
